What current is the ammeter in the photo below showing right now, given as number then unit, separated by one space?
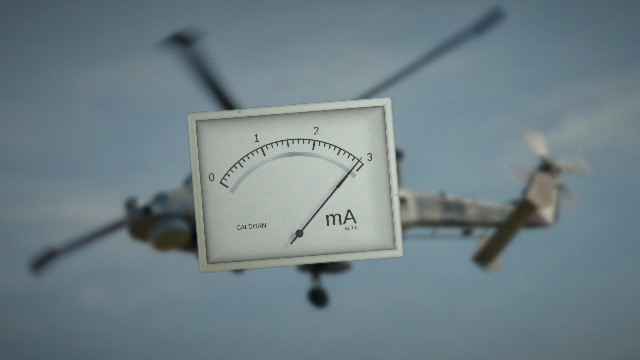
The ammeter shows 2.9 mA
